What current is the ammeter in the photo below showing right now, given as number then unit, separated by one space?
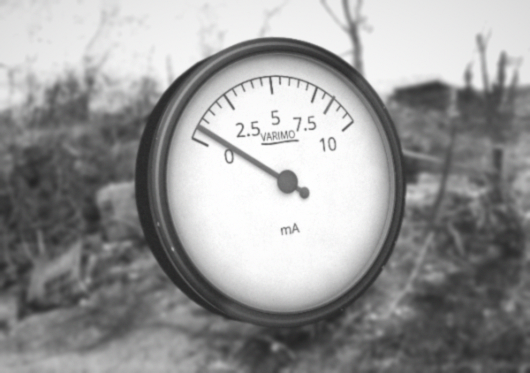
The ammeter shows 0.5 mA
